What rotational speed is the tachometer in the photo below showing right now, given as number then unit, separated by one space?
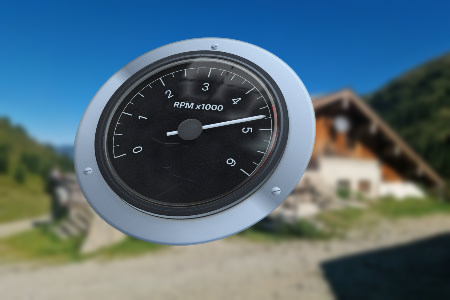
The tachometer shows 4750 rpm
